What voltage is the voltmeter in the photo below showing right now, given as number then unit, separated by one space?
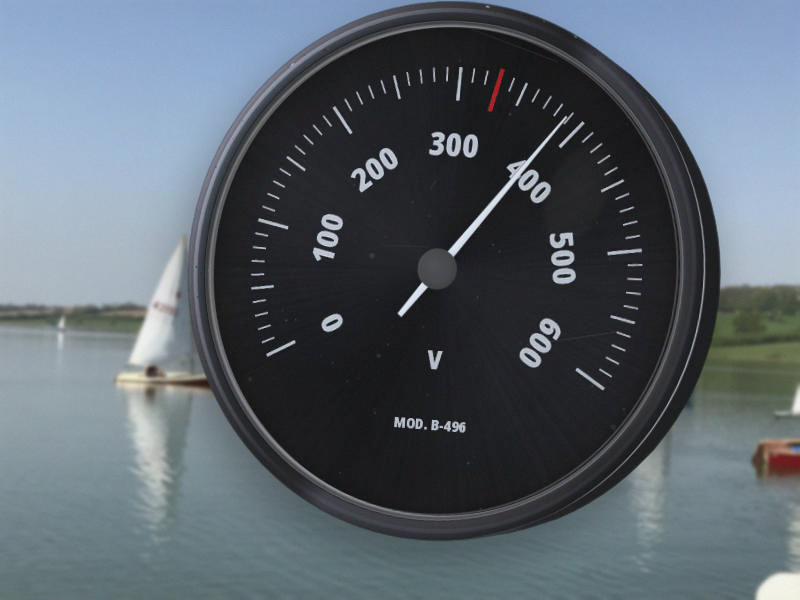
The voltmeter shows 390 V
